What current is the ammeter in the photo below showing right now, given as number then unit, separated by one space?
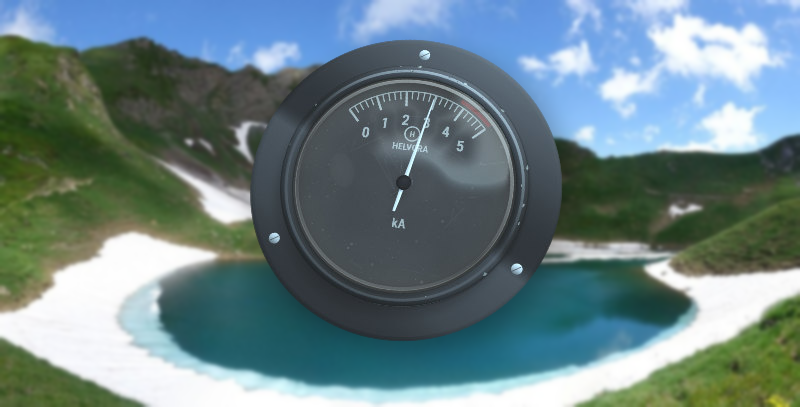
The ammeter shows 3 kA
